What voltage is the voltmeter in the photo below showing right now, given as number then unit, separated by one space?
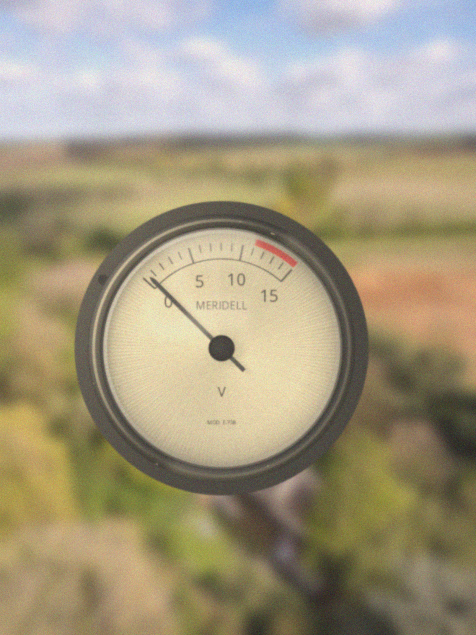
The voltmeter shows 0.5 V
